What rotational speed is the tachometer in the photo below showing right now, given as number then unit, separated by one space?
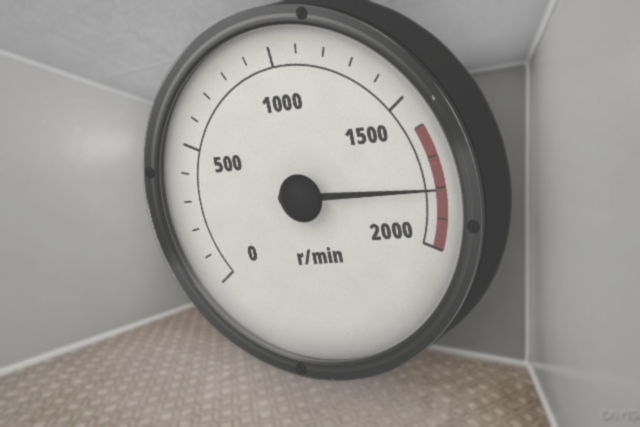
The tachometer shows 1800 rpm
